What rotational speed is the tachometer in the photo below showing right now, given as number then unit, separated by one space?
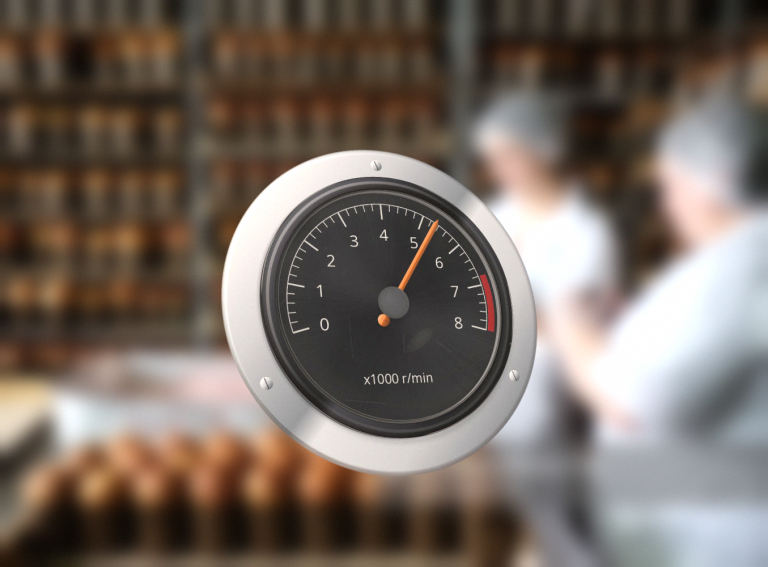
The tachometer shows 5300 rpm
